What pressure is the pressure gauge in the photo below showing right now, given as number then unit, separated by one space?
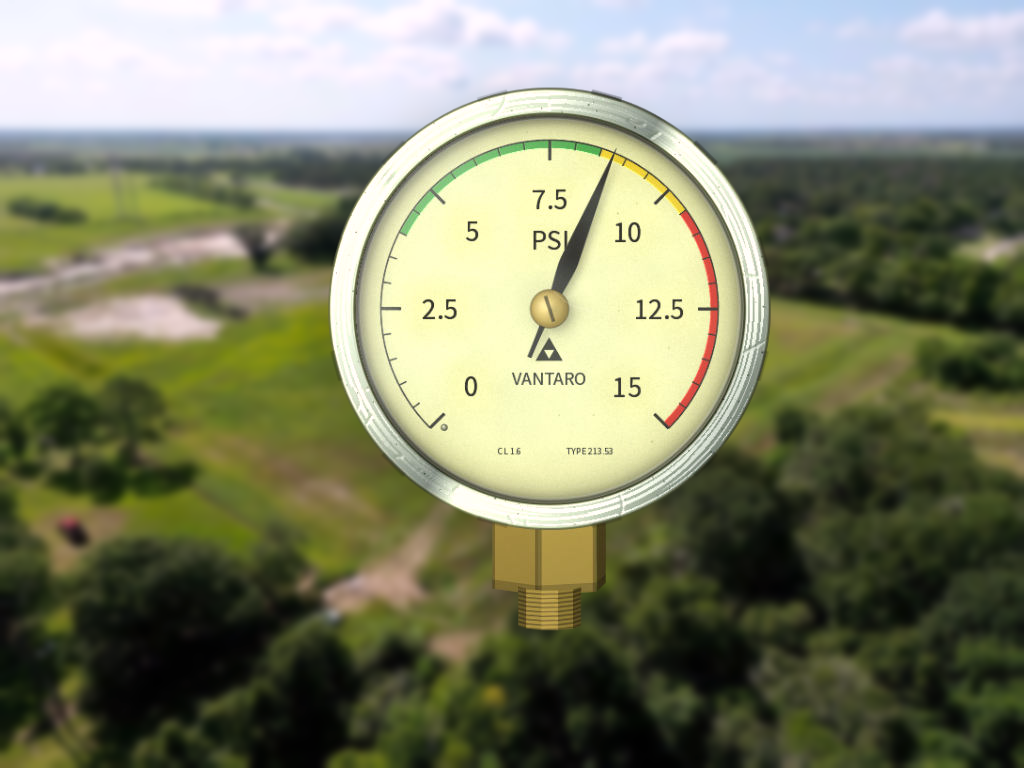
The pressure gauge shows 8.75 psi
